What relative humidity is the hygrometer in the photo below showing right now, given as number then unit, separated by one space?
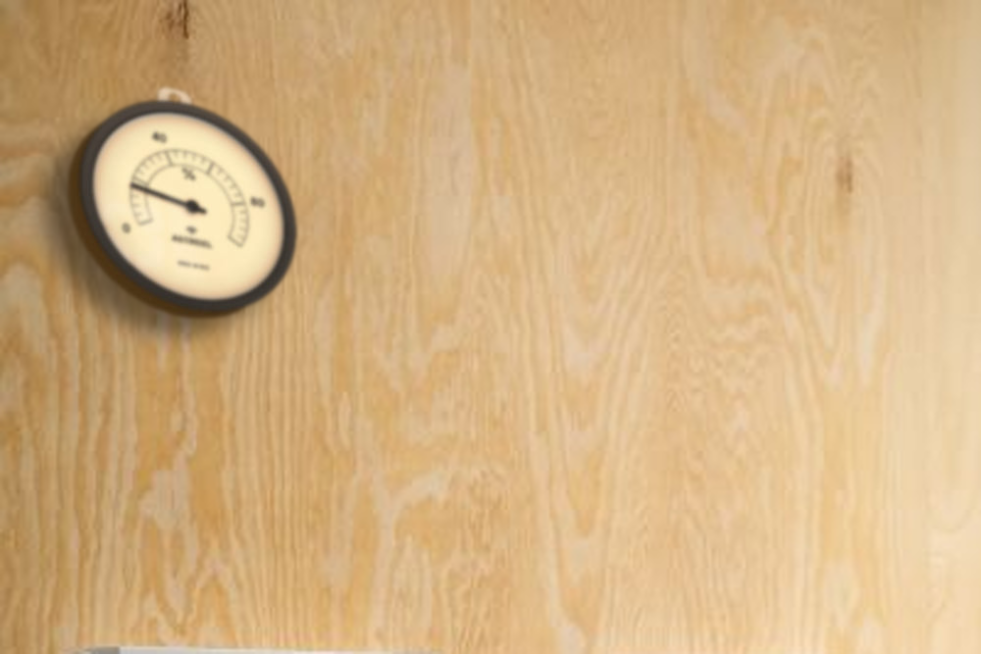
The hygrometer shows 16 %
